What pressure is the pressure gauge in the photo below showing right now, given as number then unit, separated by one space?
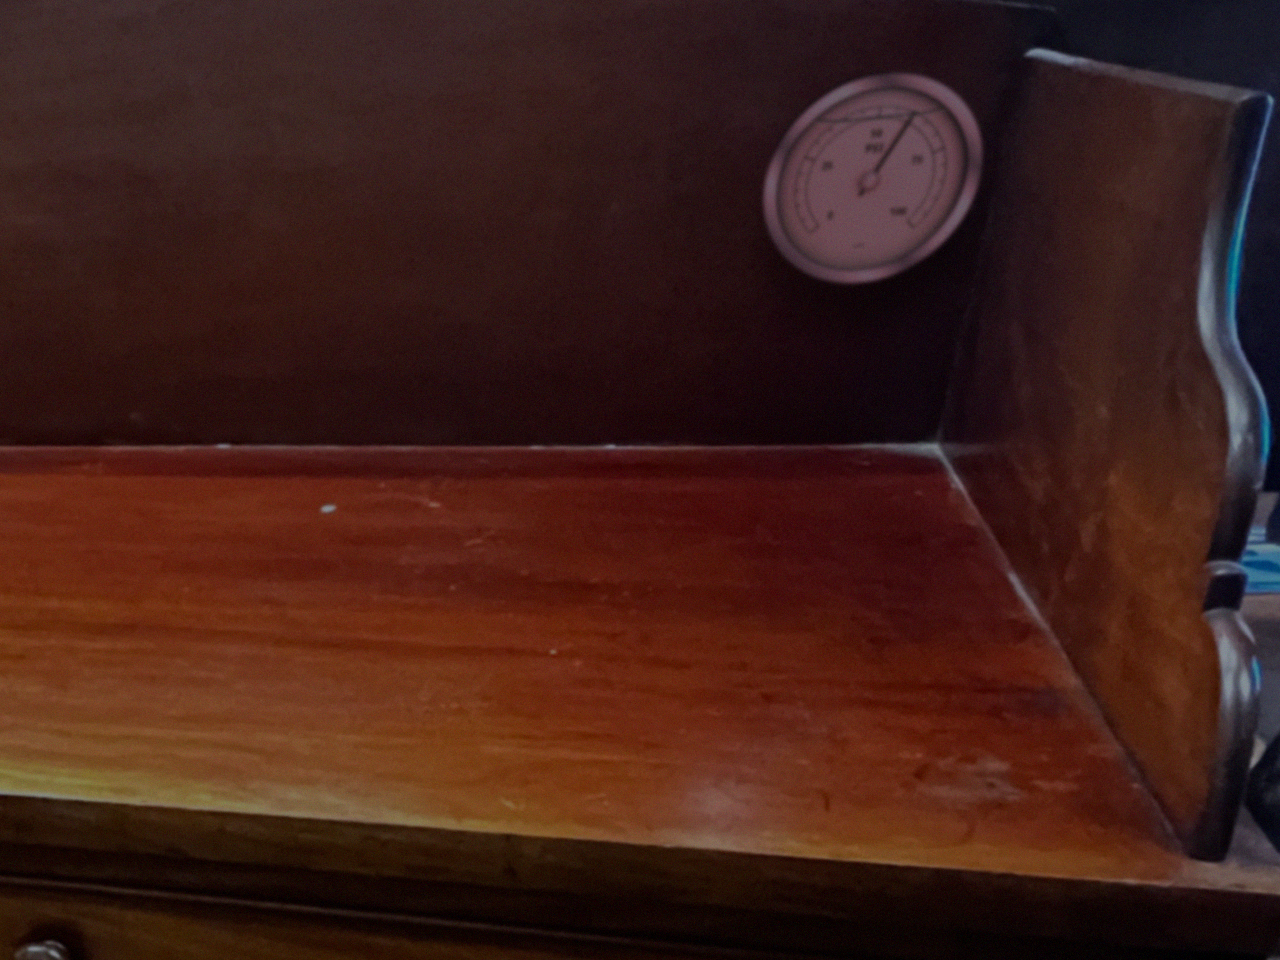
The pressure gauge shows 60 psi
